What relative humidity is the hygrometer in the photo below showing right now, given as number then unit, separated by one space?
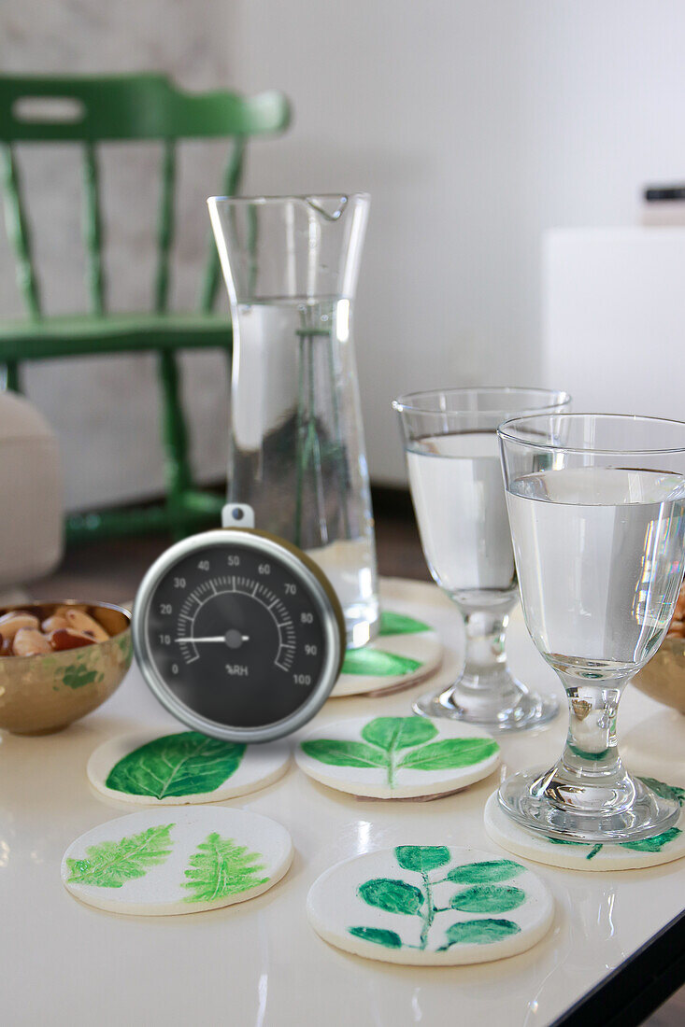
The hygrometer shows 10 %
